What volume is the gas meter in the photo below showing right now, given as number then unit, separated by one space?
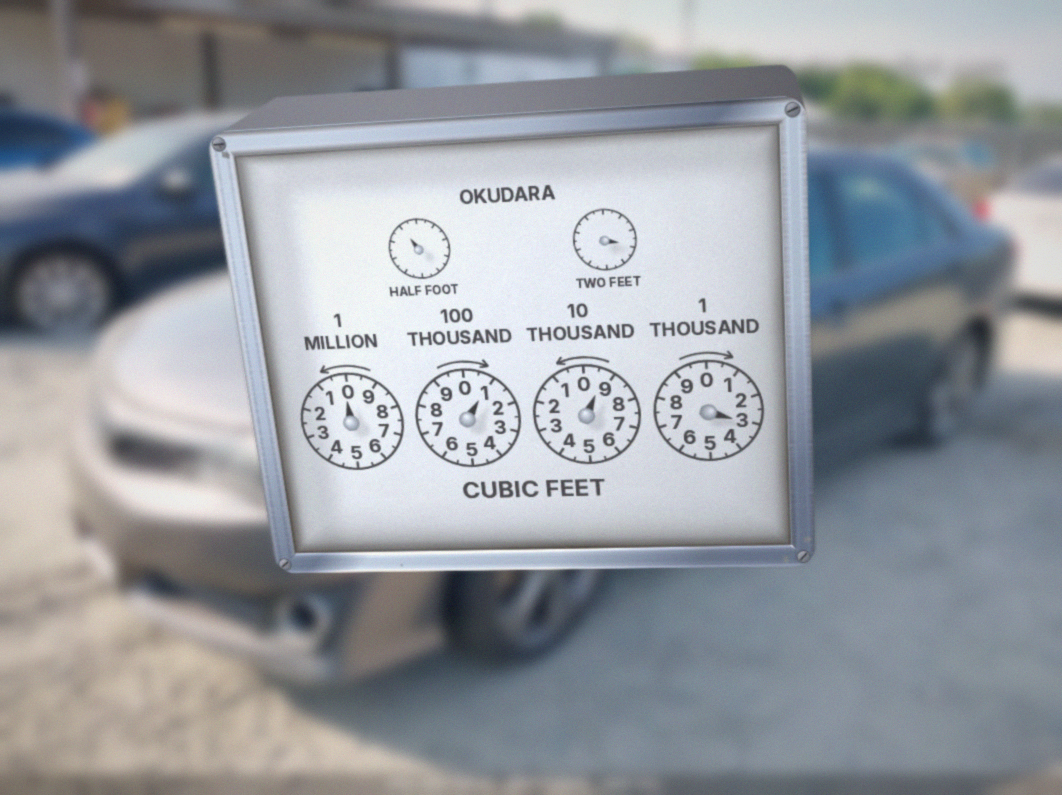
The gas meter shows 9300 ft³
